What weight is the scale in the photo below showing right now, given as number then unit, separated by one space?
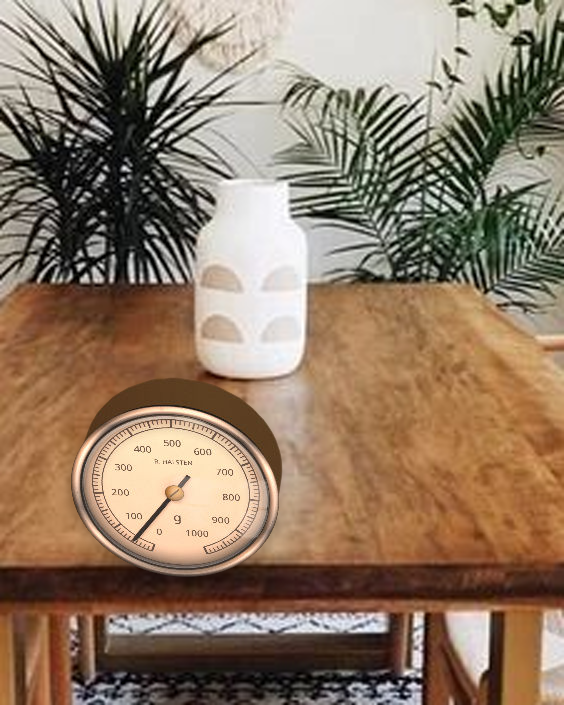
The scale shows 50 g
